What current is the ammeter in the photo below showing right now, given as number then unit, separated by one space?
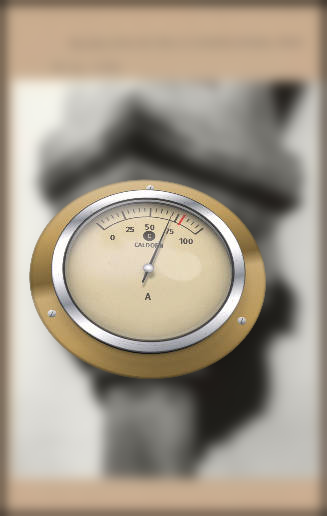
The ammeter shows 70 A
